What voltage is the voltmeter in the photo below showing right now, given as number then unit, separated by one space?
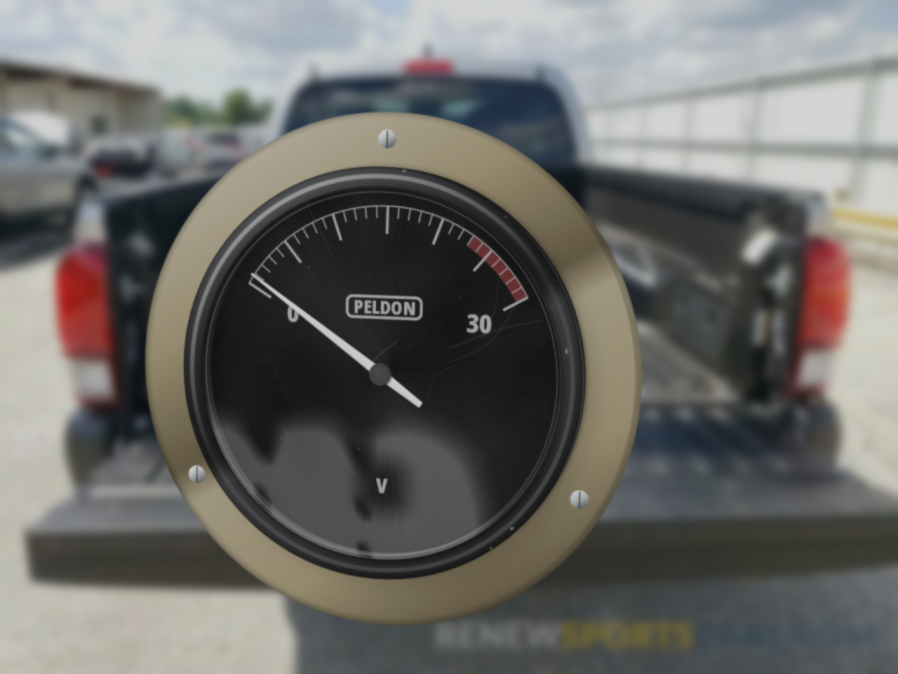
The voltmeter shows 1 V
